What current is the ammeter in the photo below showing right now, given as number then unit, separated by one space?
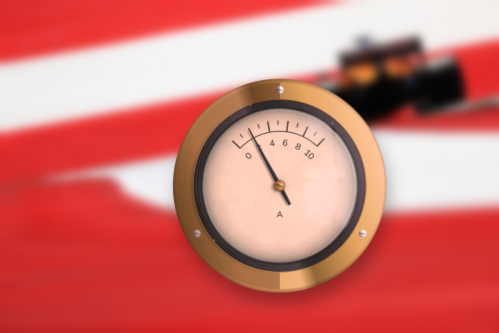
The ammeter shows 2 A
